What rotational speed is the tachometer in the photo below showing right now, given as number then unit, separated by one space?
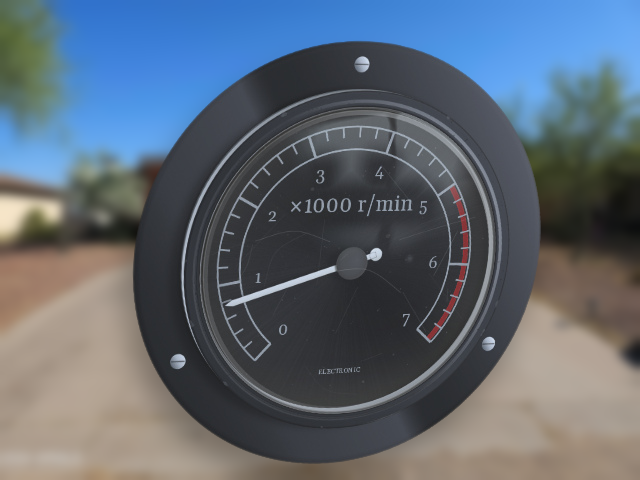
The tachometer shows 800 rpm
